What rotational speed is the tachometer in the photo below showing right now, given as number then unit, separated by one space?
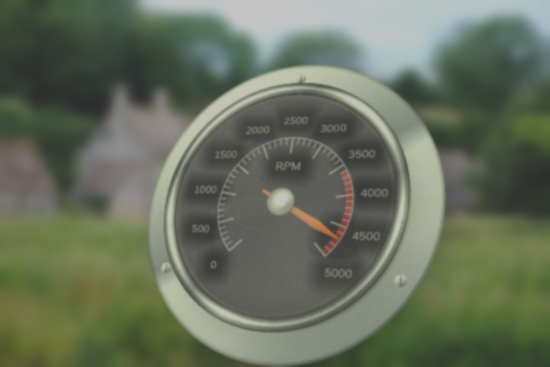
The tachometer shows 4700 rpm
